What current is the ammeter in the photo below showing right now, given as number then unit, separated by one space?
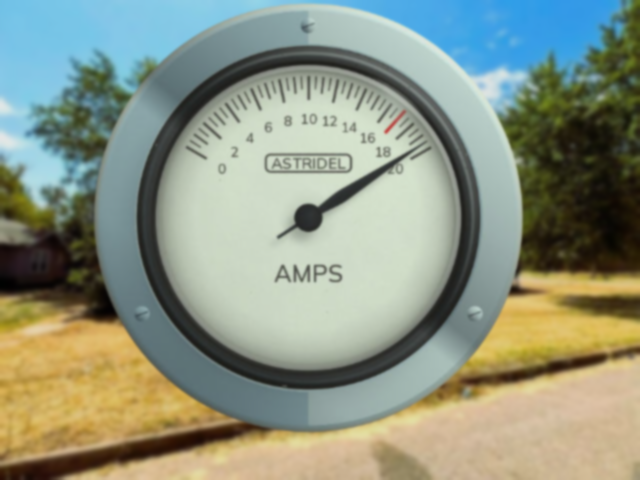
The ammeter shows 19.5 A
